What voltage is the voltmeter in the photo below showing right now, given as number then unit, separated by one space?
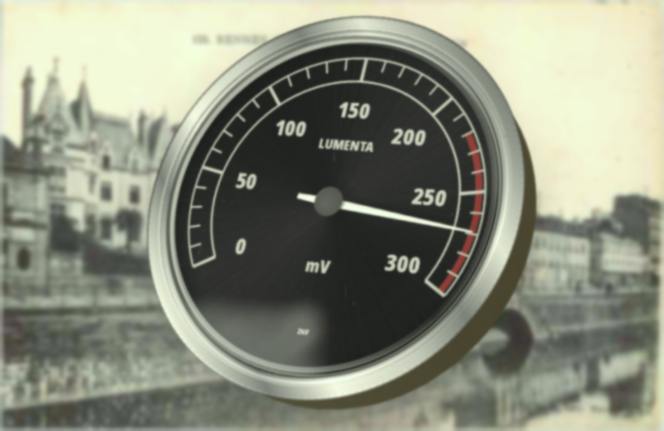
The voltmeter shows 270 mV
